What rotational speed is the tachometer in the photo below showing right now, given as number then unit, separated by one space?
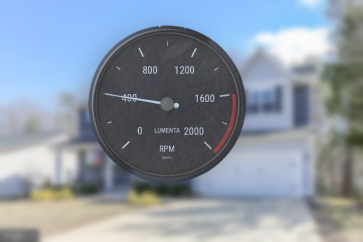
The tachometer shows 400 rpm
